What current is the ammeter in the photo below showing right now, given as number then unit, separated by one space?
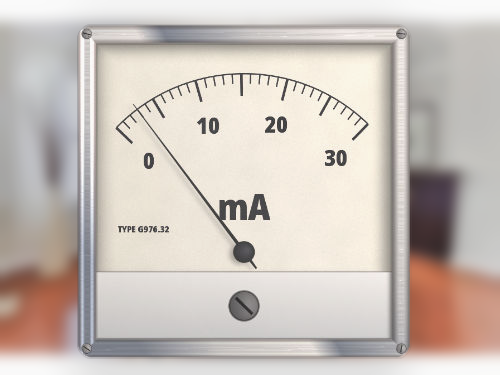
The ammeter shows 3 mA
